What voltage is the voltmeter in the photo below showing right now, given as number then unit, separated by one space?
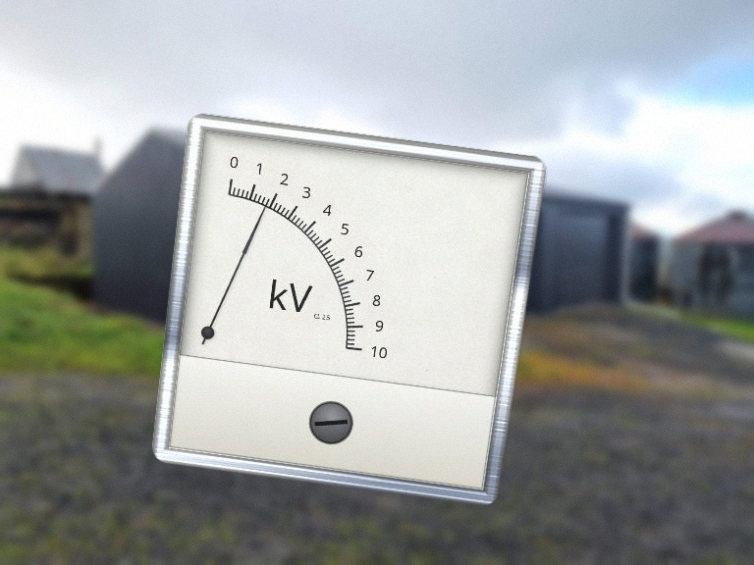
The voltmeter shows 1.8 kV
